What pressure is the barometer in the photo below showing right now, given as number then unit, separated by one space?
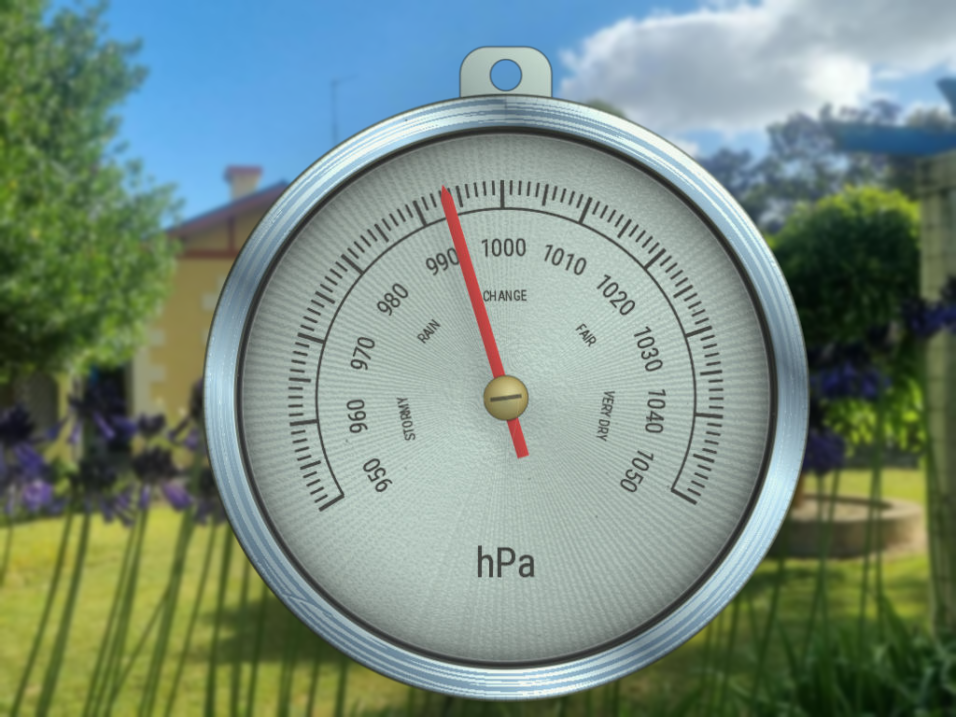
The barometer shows 993.5 hPa
